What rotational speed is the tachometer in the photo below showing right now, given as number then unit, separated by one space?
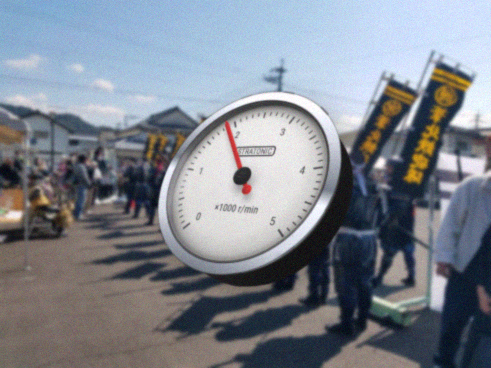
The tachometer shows 1900 rpm
